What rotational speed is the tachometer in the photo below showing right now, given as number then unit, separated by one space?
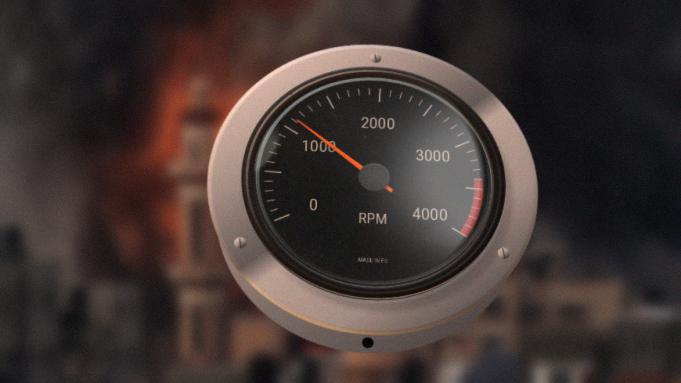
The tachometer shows 1100 rpm
